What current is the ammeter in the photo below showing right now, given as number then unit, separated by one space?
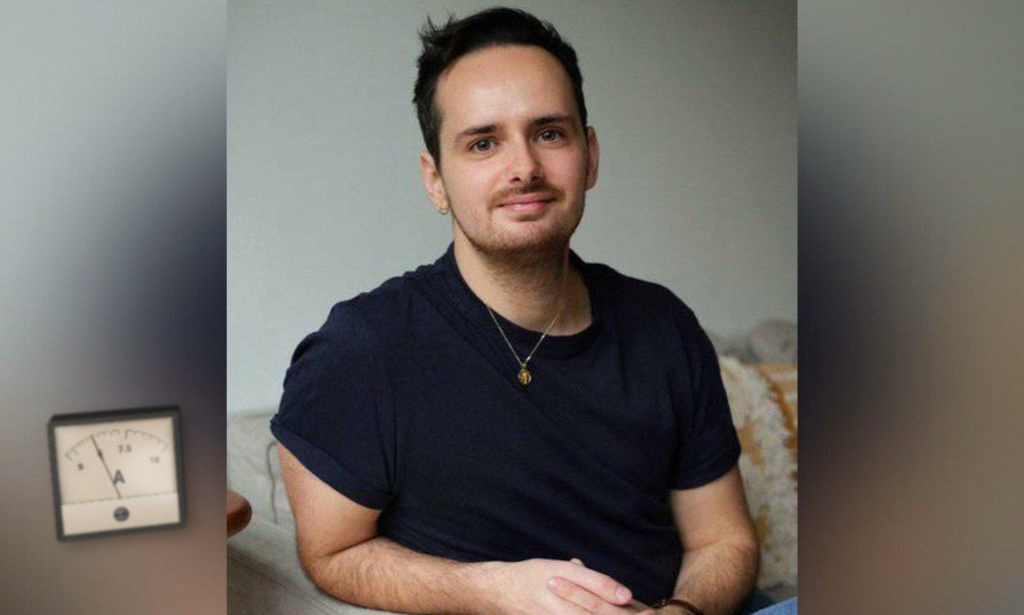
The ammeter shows 5 A
